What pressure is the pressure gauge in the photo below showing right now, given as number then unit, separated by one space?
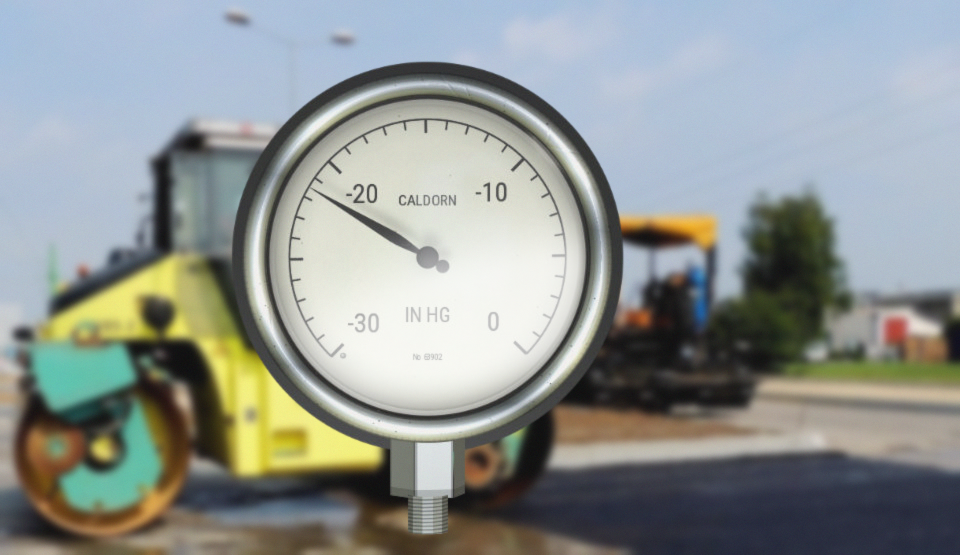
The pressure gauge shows -21.5 inHg
